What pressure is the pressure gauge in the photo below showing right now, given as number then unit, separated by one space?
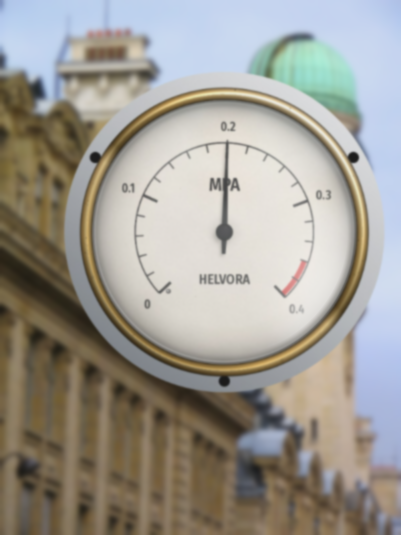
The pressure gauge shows 0.2 MPa
